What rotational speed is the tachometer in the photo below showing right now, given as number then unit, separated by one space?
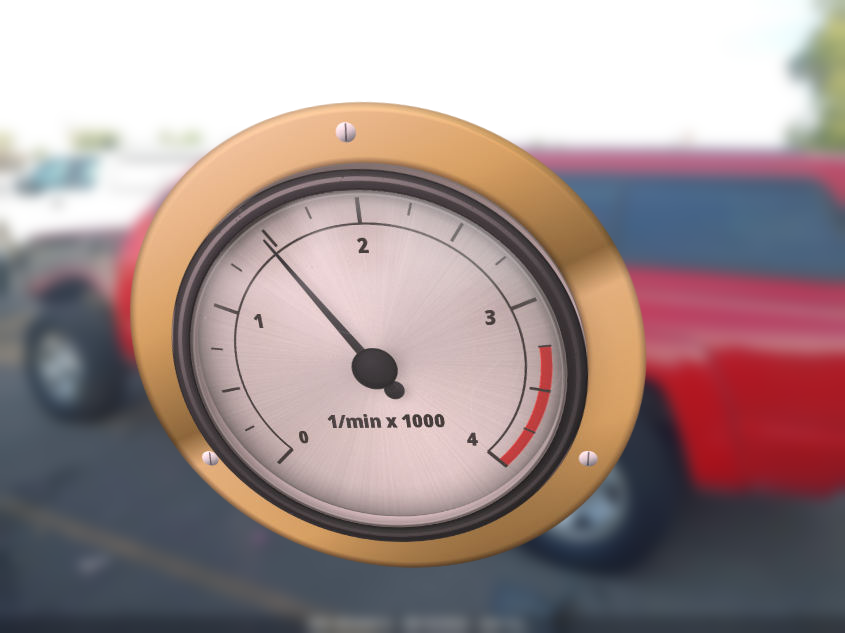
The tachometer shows 1500 rpm
